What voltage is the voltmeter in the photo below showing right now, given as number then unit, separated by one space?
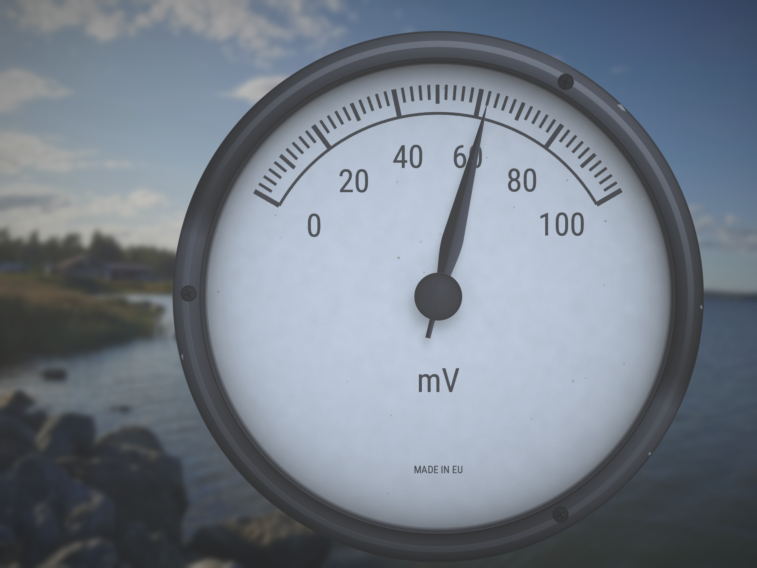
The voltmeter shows 62 mV
